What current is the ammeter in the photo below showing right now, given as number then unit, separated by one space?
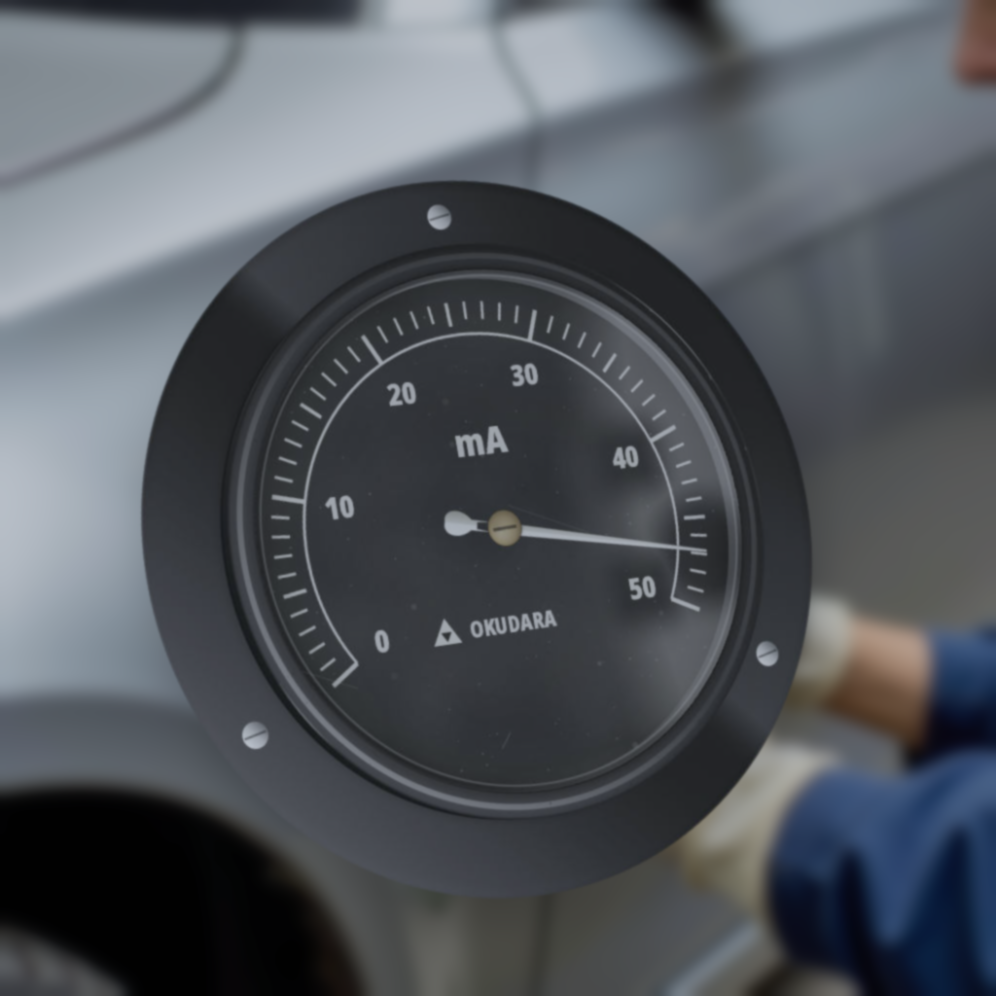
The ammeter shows 47 mA
